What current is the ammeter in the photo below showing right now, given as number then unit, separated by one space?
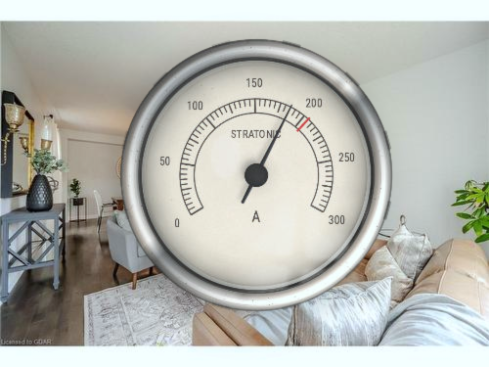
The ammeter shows 185 A
